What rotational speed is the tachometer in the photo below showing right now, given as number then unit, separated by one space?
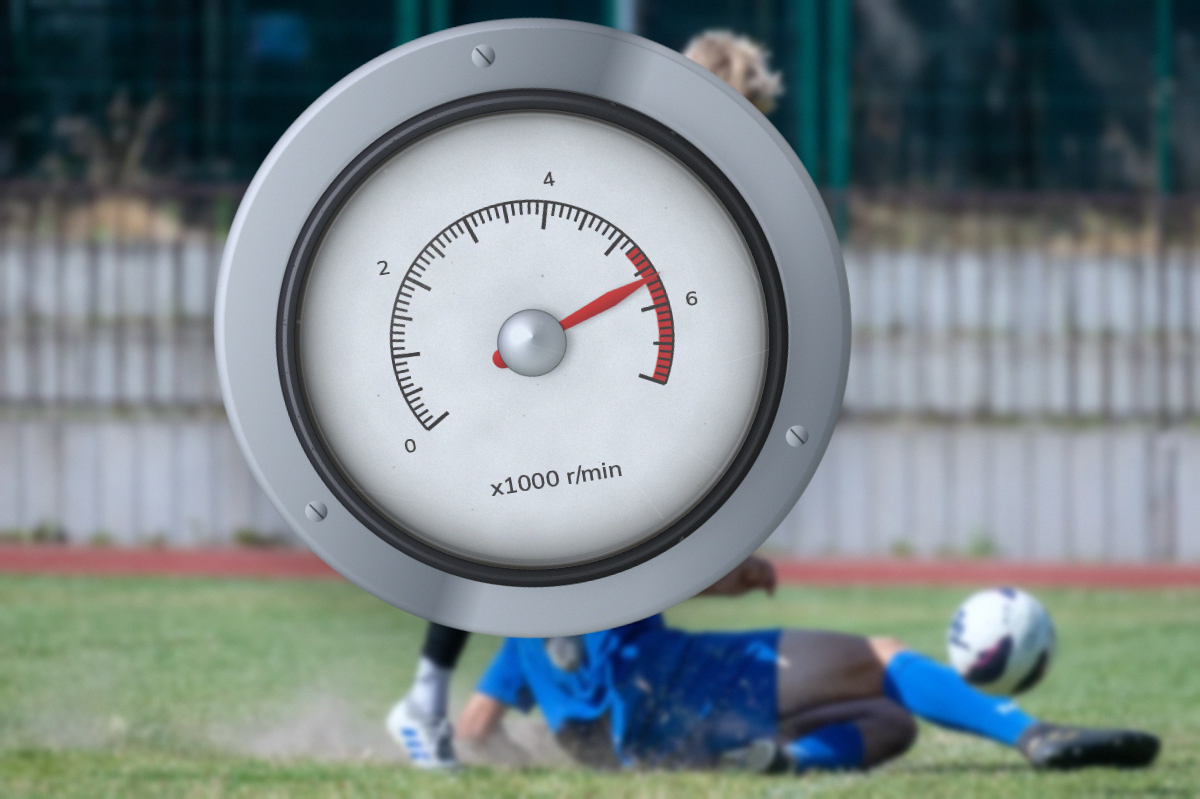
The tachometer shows 5600 rpm
